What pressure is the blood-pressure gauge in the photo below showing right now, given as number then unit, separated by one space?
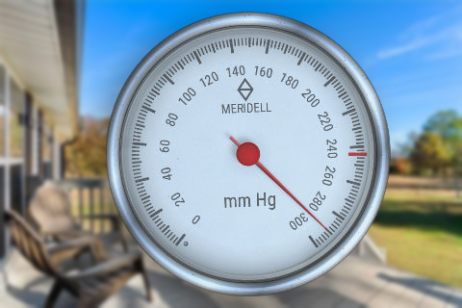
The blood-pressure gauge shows 290 mmHg
